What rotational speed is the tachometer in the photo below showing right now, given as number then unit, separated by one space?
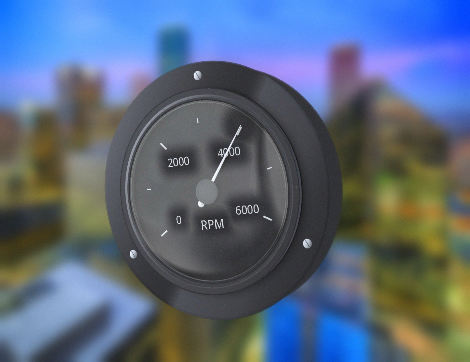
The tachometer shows 4000 rpm
